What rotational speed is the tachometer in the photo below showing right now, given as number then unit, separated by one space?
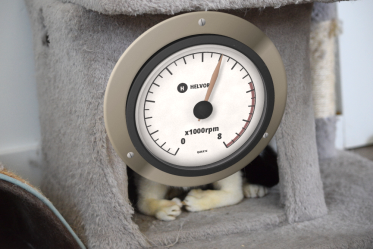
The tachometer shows 4500 rpm
